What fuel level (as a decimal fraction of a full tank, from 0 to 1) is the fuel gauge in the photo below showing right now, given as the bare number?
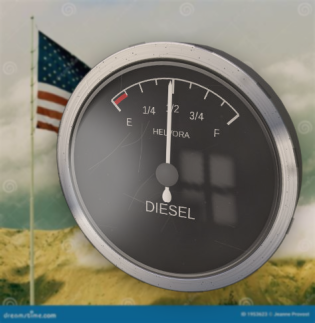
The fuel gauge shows 0.5
